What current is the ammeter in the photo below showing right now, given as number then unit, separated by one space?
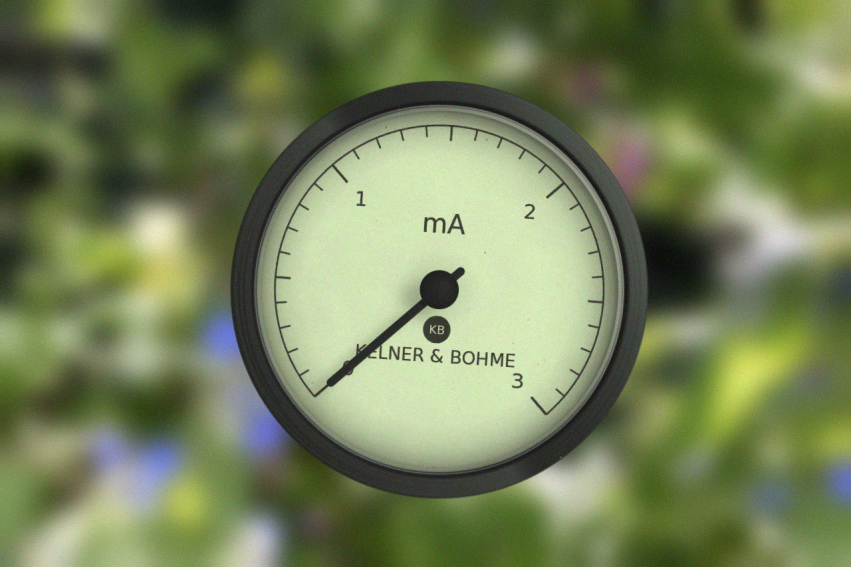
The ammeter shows 0 mA
